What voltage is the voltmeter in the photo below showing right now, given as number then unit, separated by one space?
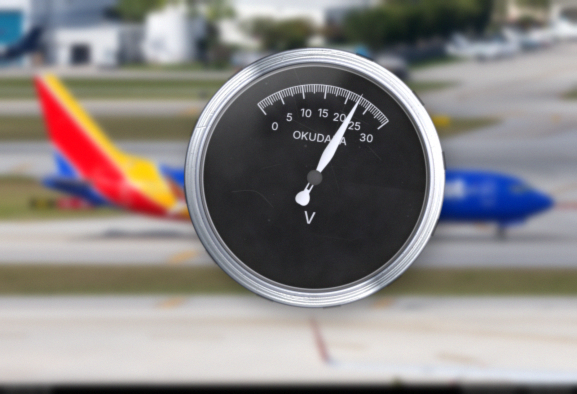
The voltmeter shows 22.5 V
